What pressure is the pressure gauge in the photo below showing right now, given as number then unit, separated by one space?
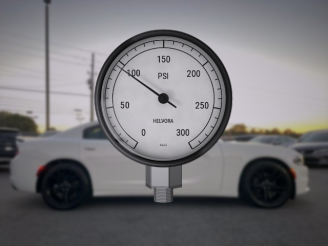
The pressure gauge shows 95 psi
